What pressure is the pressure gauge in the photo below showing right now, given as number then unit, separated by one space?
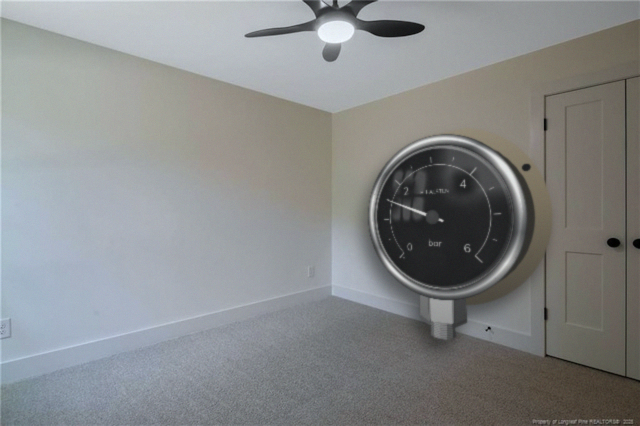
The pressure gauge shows 1.5 bar
